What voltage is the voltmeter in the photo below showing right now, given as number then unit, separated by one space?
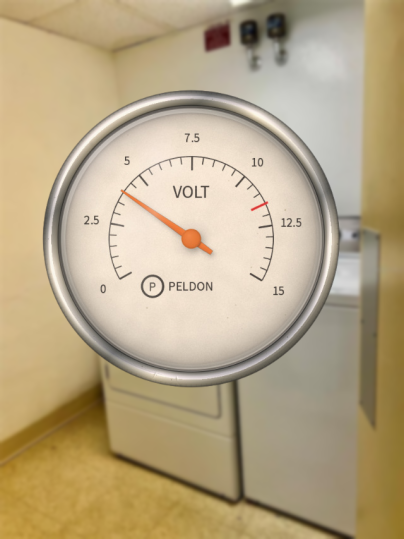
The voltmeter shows 4 V
